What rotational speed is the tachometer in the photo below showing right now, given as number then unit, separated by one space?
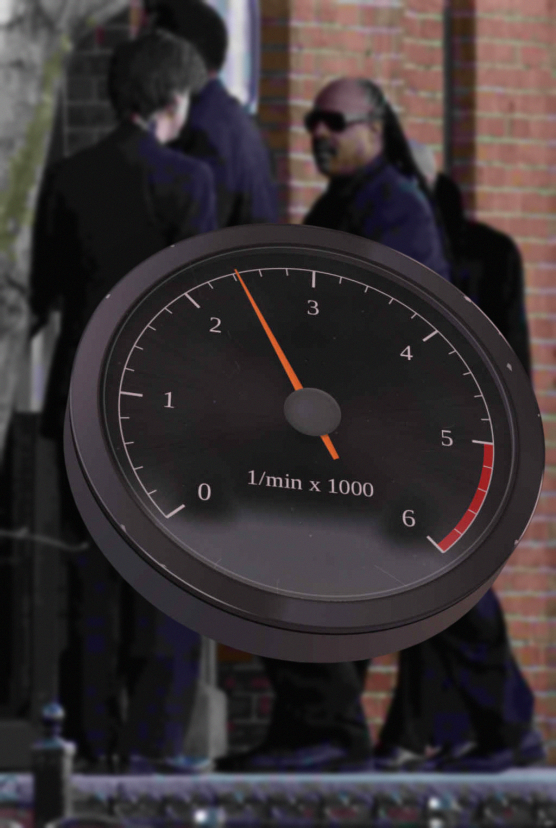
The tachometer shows 2400 rpm
